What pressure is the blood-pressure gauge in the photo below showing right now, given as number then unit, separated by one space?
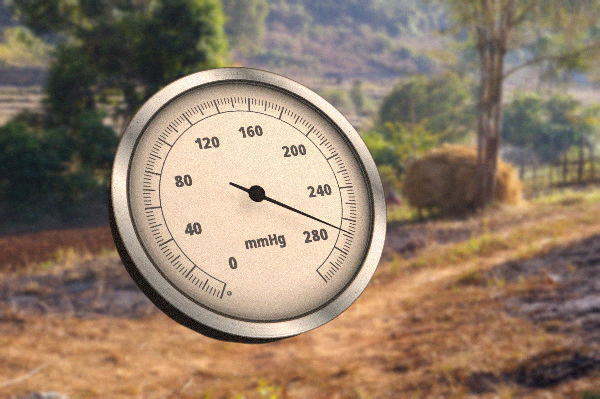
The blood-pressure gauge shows 270 mmHg
